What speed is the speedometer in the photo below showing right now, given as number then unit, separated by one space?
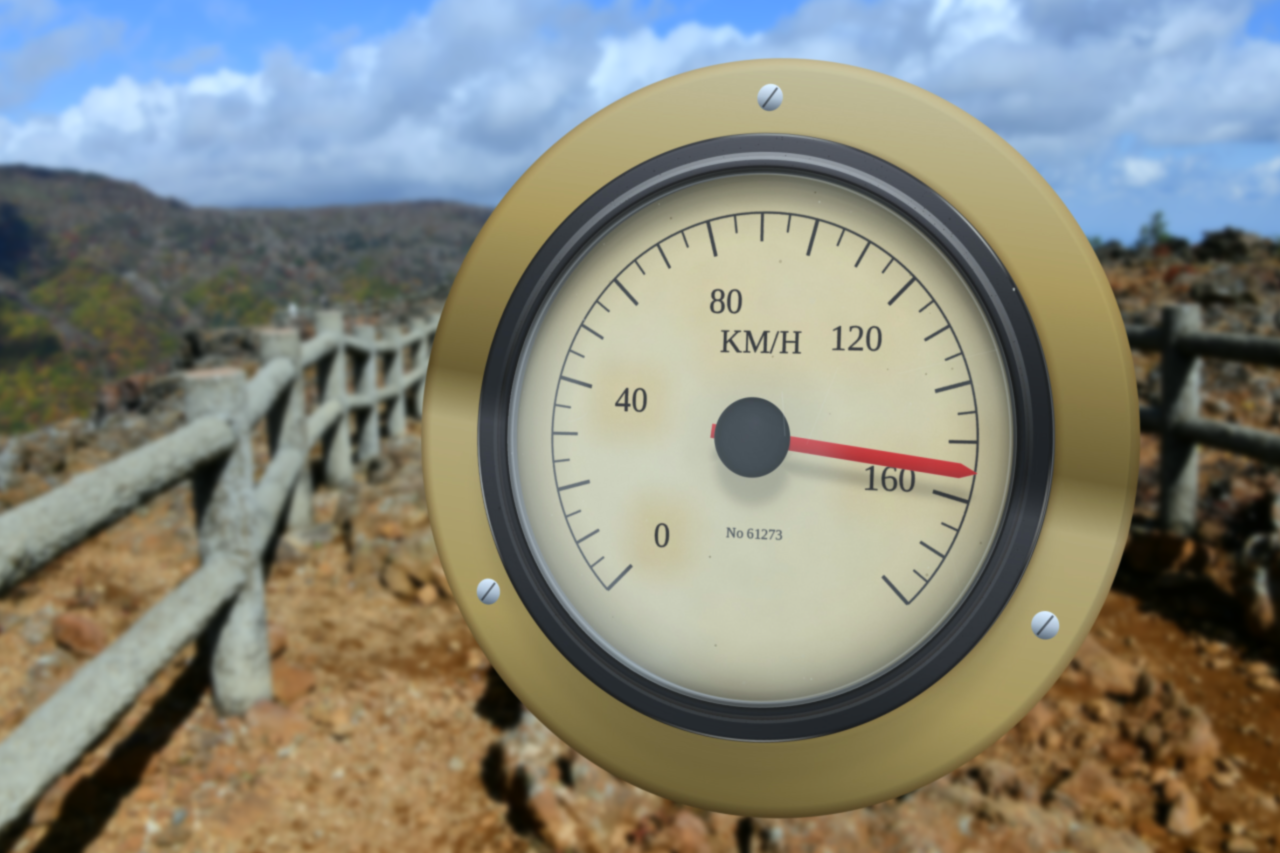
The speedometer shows 155 km/h
